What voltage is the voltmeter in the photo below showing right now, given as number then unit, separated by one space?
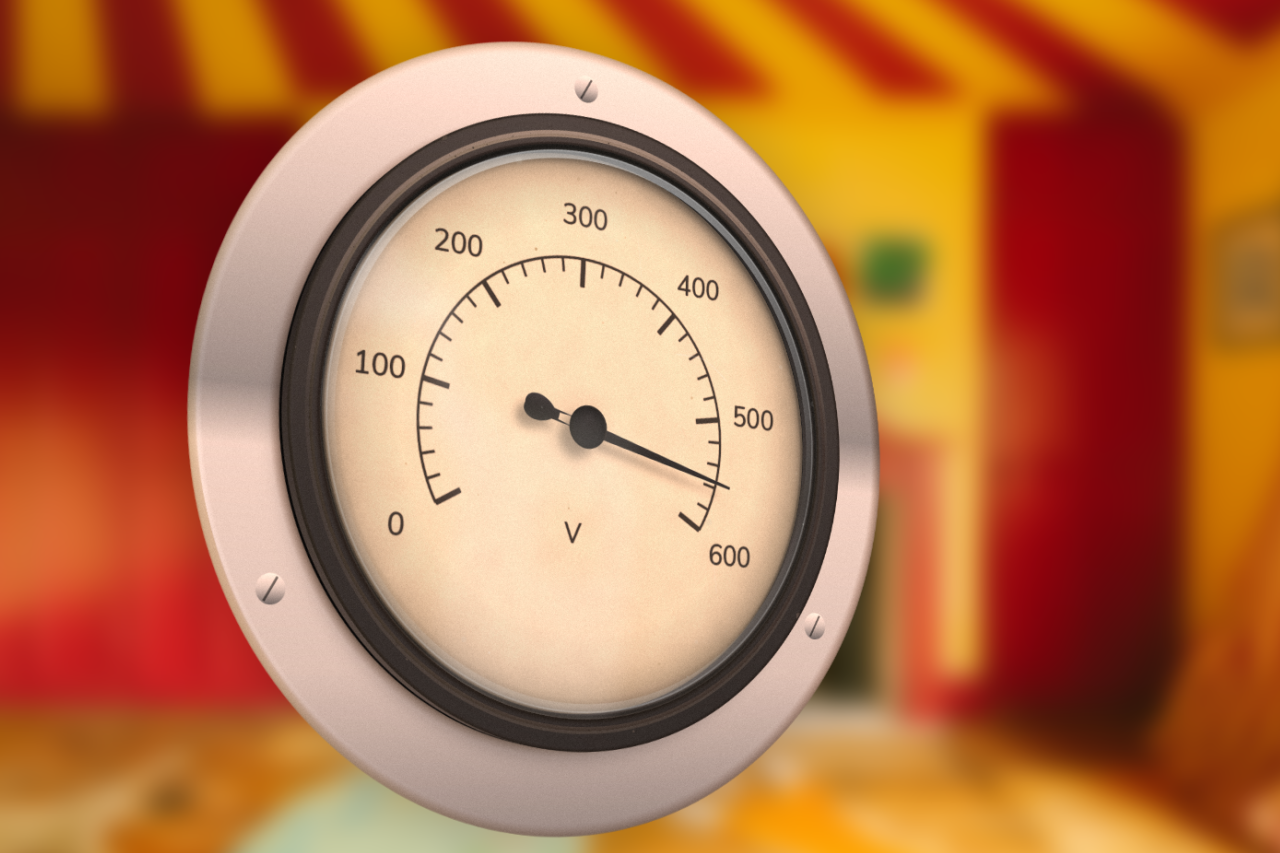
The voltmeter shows 560 V
